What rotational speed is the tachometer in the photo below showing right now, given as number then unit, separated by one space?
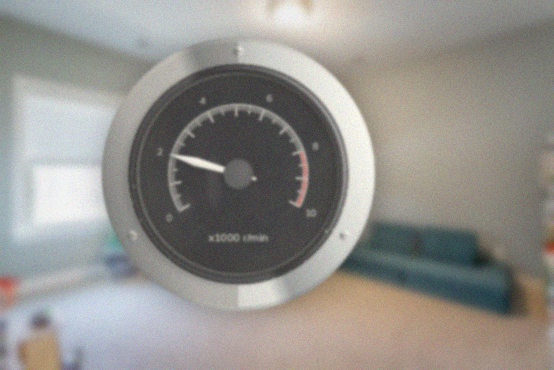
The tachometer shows 2000 rpm
